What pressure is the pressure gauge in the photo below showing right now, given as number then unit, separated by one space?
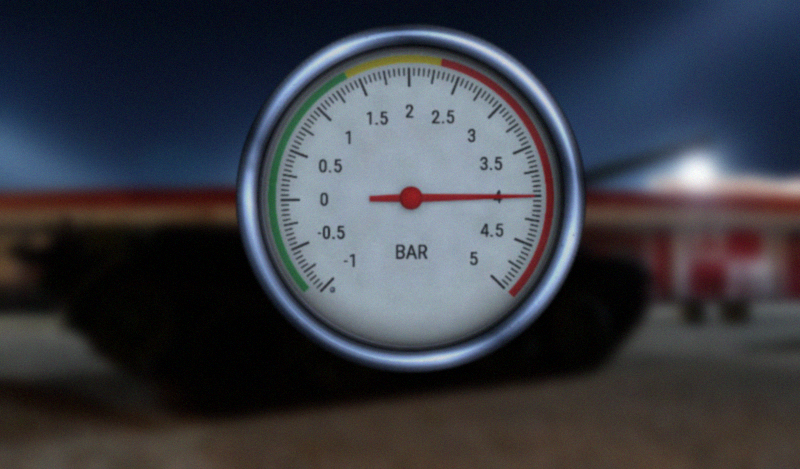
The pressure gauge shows 4 bar
